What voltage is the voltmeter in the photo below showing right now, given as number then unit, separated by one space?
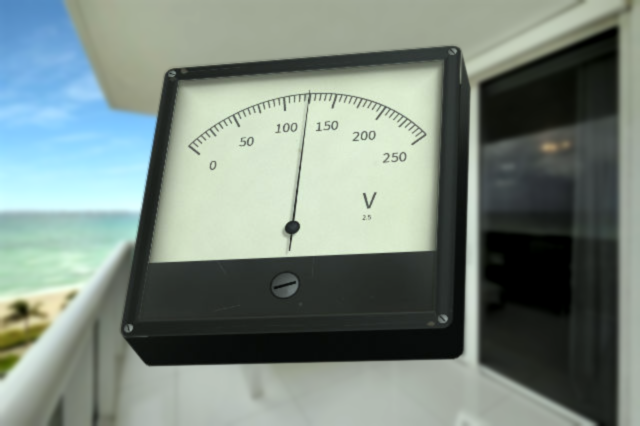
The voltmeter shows 125 V
